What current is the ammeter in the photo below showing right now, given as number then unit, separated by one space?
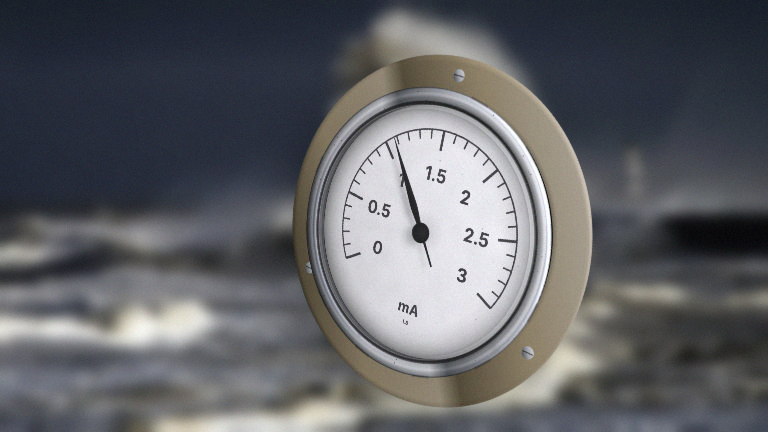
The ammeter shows 1.1 mA
